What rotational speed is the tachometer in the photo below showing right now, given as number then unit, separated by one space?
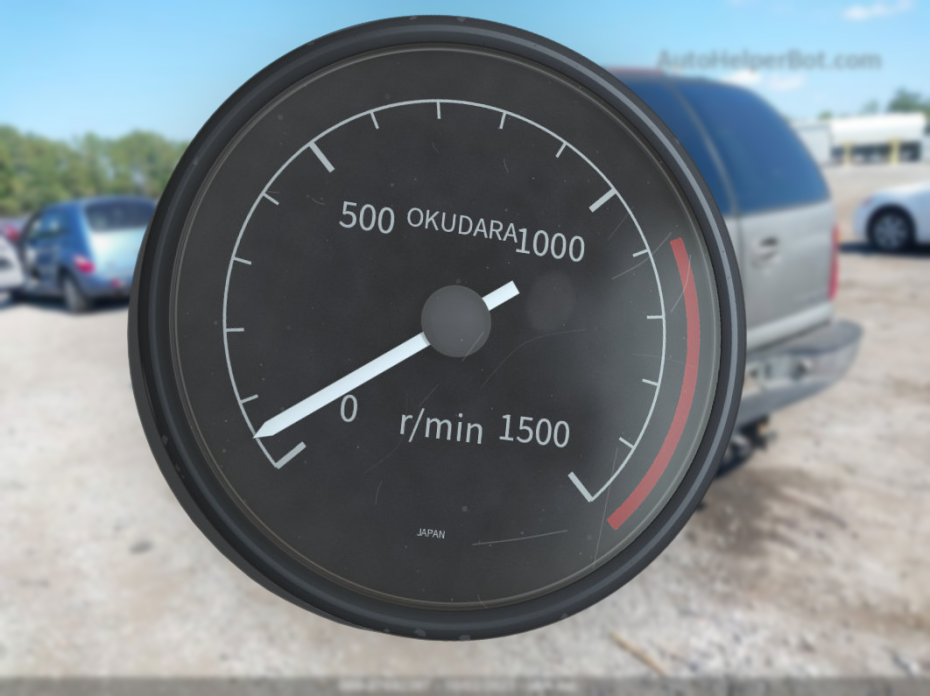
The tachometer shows 50 rpm
